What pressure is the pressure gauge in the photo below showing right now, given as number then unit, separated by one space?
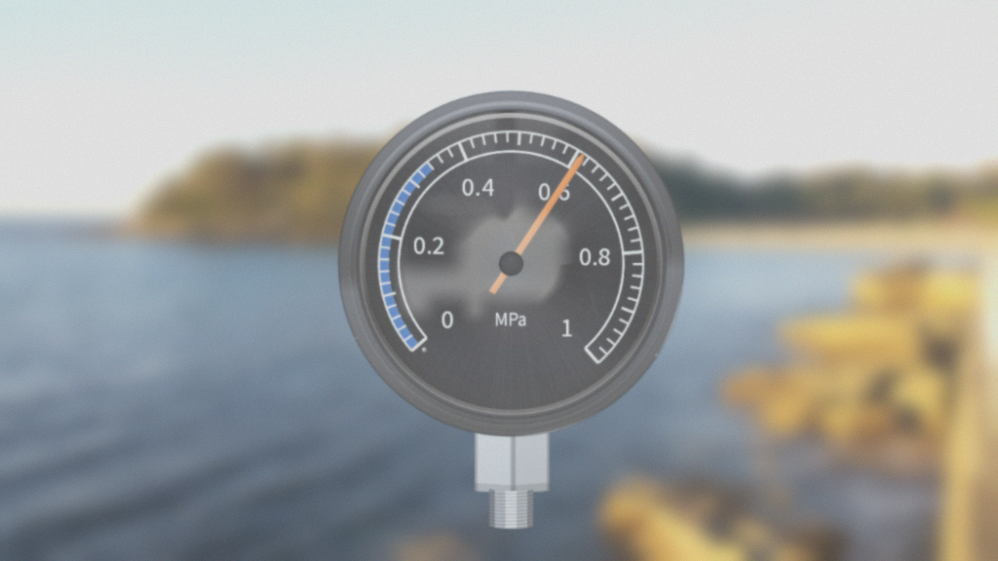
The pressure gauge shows 0.61 MPa
